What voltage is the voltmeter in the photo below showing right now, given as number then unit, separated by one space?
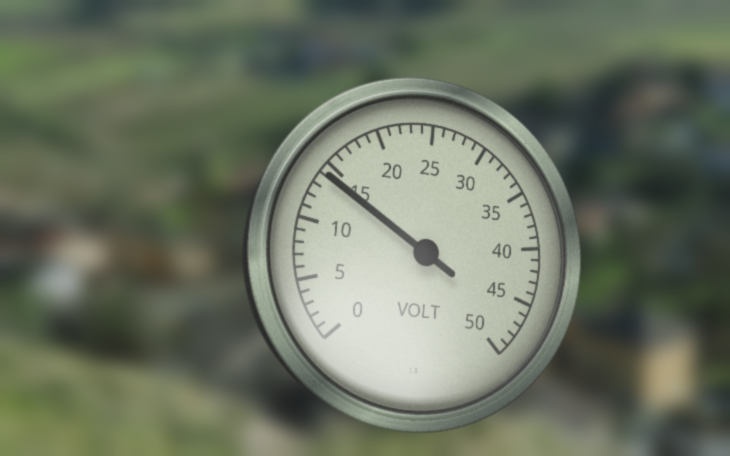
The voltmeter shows 14 V
